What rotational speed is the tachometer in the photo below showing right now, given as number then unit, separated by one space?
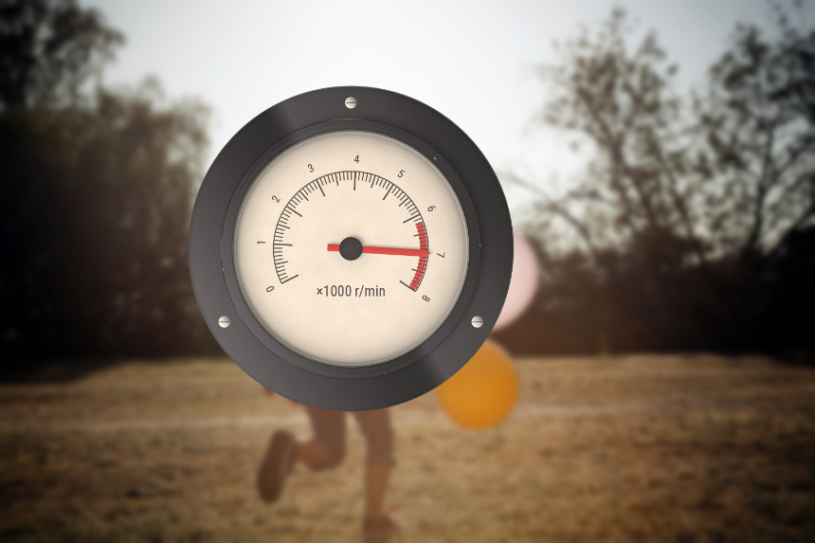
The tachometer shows 7000 rpm
